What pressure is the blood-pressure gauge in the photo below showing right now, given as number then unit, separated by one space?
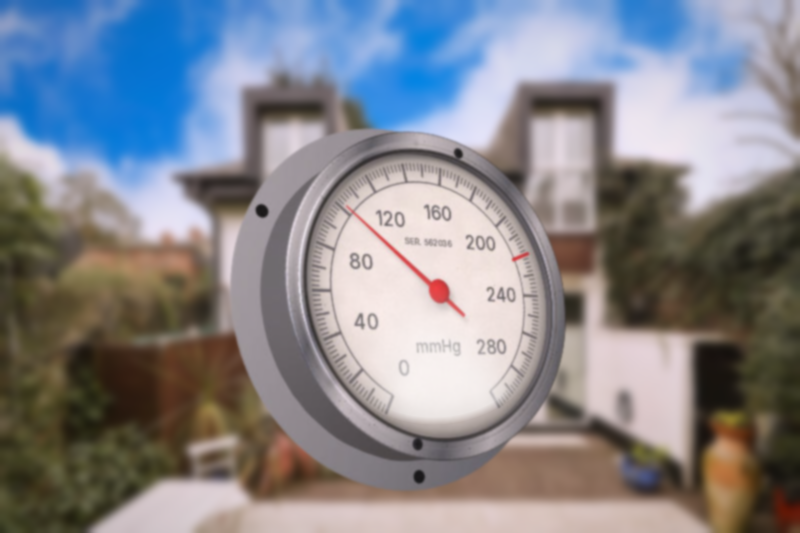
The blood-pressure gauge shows 100 mmHg
